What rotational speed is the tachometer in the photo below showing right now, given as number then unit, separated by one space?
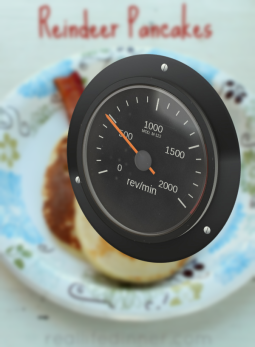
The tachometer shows 500 rpm
